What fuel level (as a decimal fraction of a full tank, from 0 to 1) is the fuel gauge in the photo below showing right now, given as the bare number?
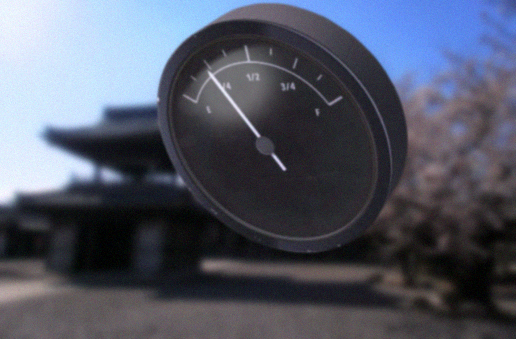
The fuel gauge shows 0.25
